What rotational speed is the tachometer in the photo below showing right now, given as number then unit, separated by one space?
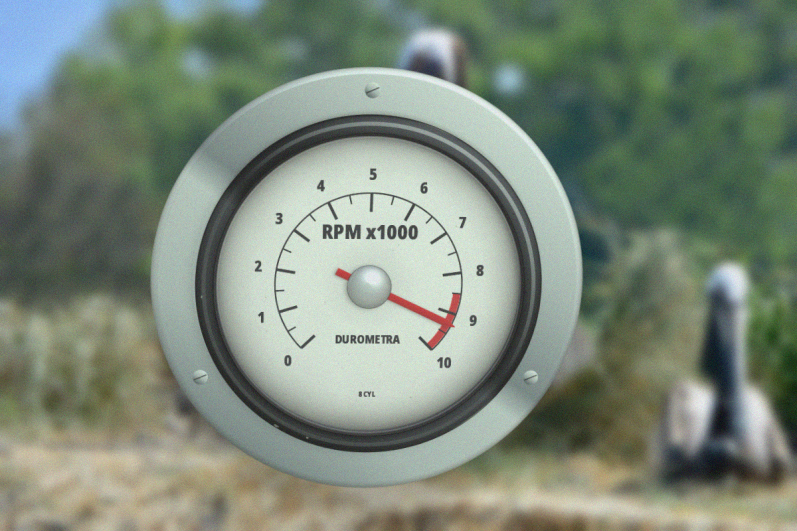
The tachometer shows 9250 rpm
